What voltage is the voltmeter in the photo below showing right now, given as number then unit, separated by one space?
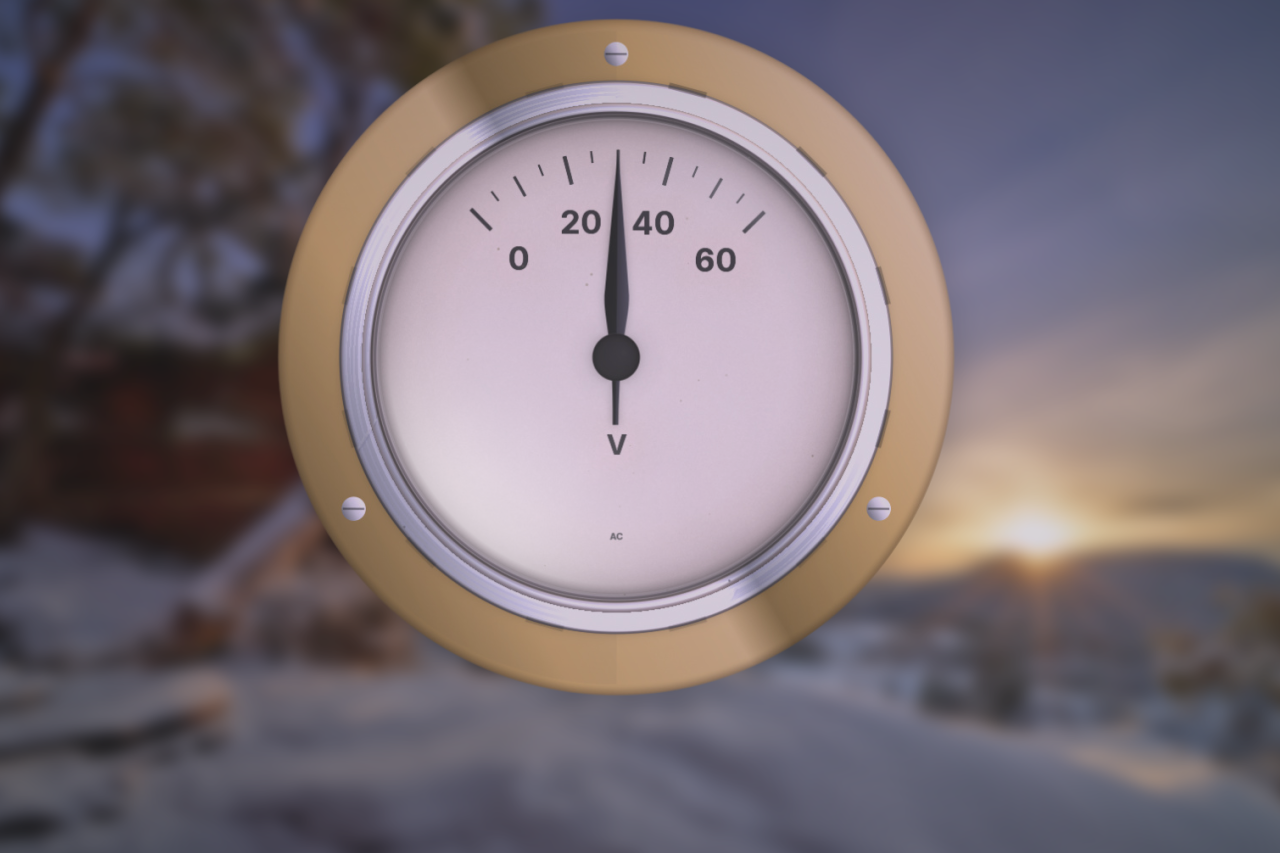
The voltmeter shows 30 V
